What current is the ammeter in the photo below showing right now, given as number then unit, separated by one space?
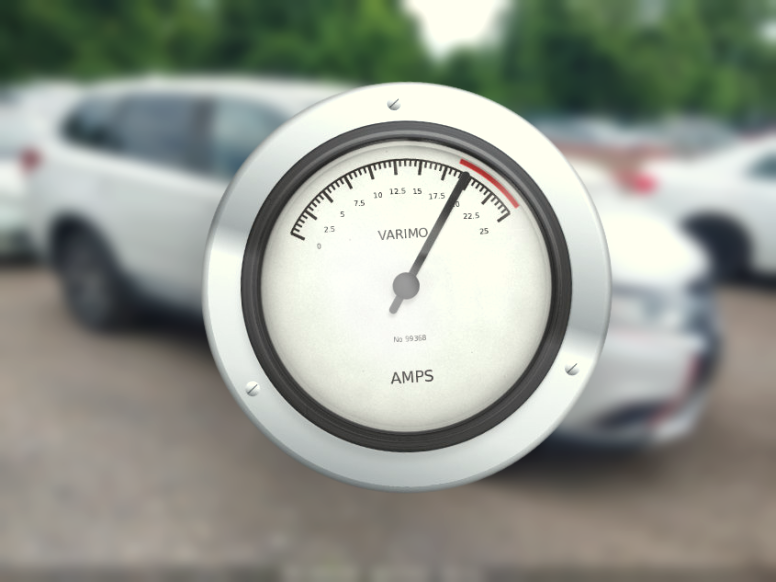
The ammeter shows 19.5 A
